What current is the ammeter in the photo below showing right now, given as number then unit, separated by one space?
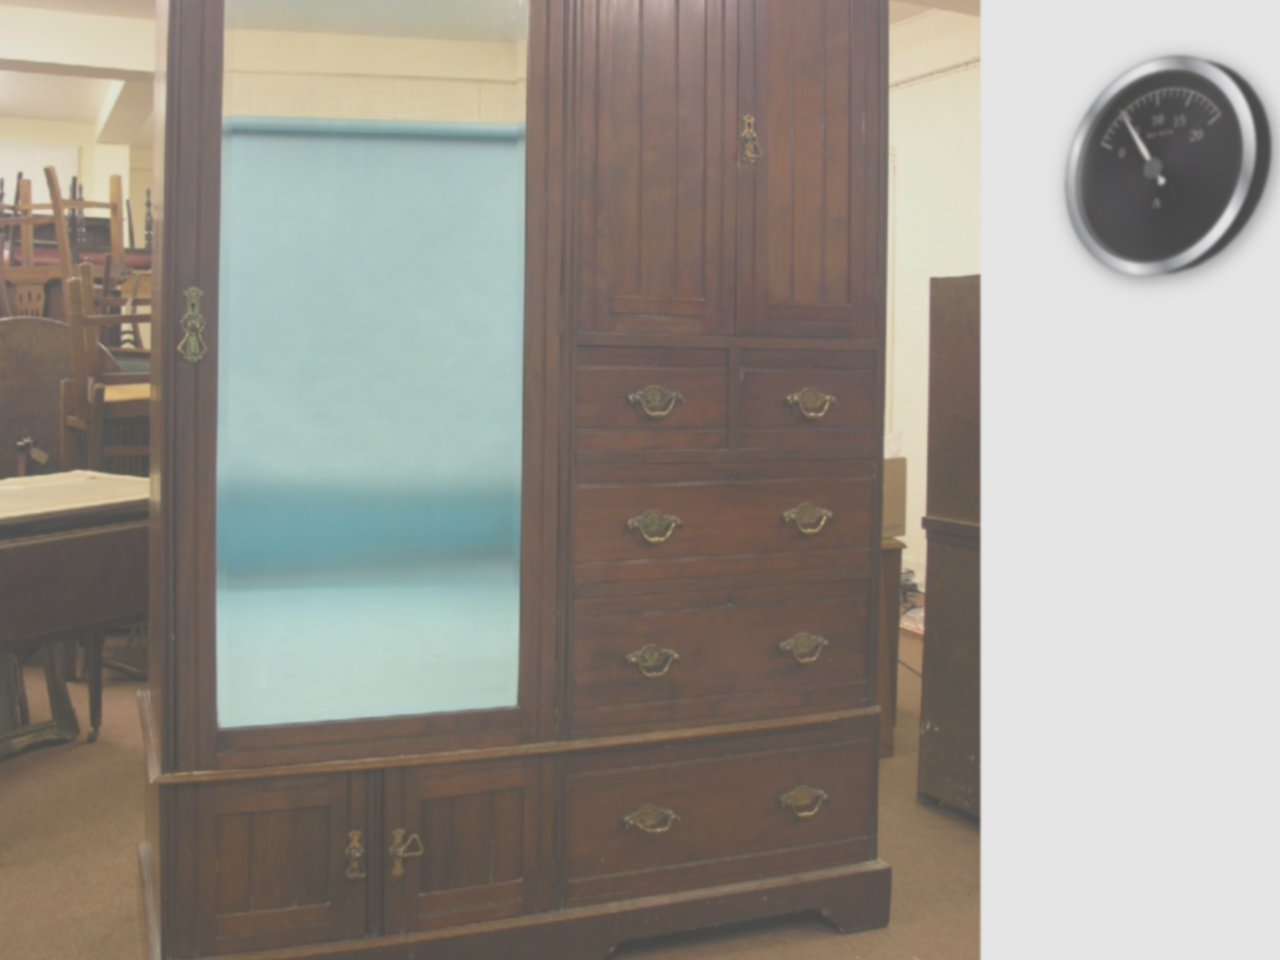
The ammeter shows 5 A
